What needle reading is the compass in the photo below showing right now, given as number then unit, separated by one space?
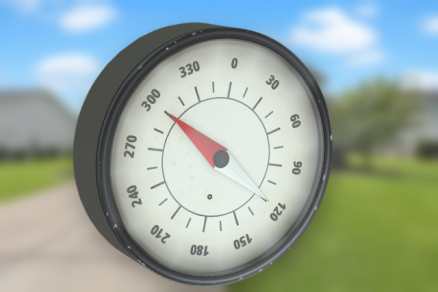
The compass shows 300 °
